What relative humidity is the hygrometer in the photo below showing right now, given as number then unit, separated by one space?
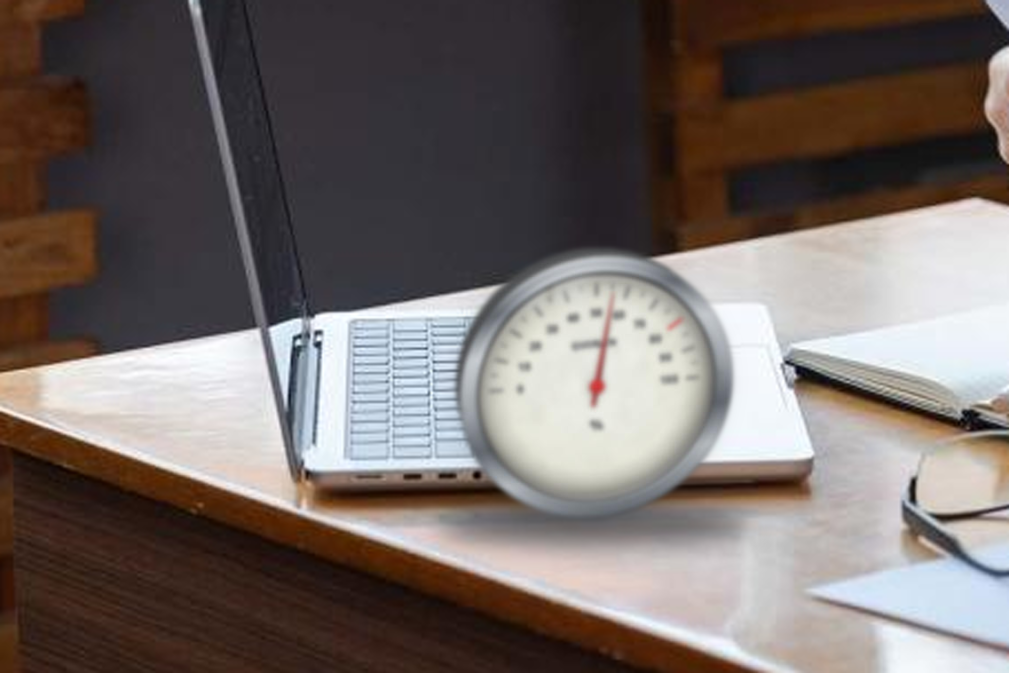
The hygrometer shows 55 %
